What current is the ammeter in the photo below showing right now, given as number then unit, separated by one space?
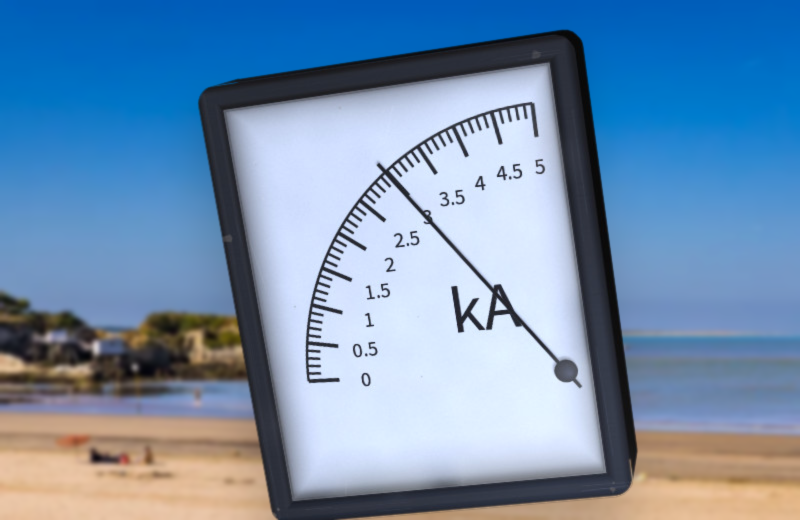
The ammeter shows 3 kA
